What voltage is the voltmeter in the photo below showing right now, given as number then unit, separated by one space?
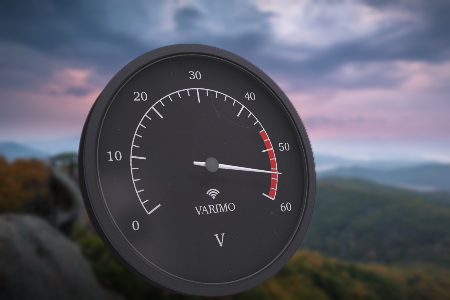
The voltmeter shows 55 V
